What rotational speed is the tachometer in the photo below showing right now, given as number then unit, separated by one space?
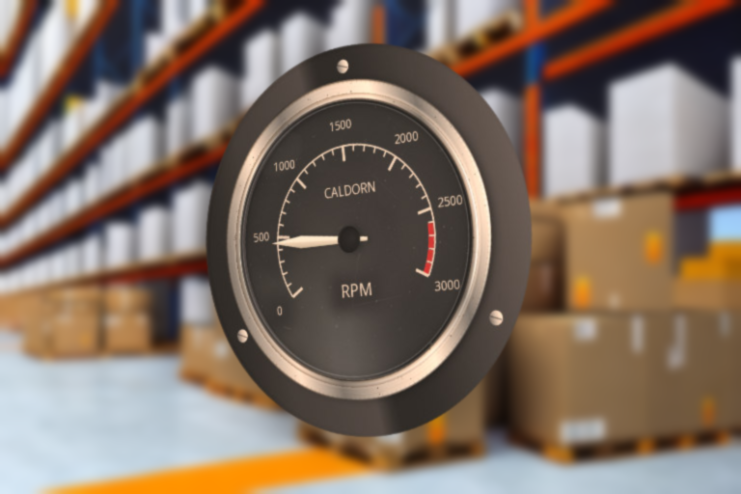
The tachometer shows 450 rpm
